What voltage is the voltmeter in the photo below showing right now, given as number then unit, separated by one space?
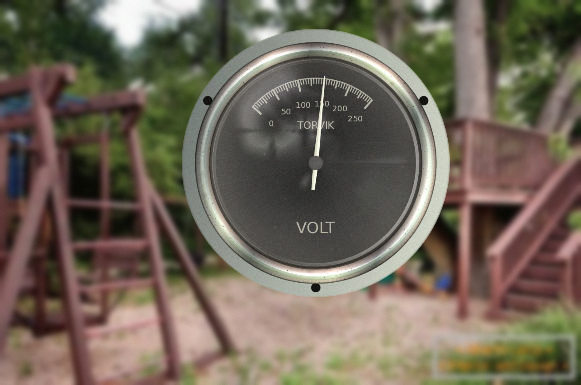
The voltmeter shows 150 V
